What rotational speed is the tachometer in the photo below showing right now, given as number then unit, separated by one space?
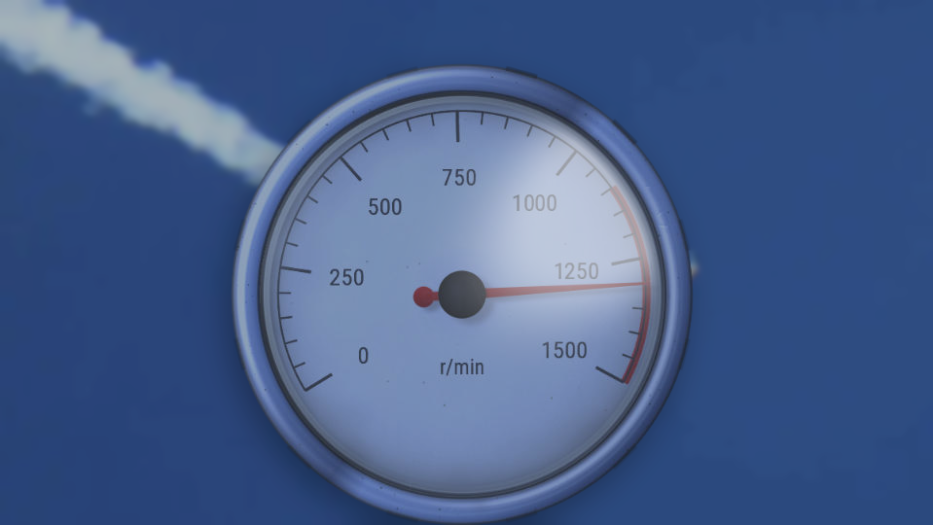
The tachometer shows 1300 rpm
